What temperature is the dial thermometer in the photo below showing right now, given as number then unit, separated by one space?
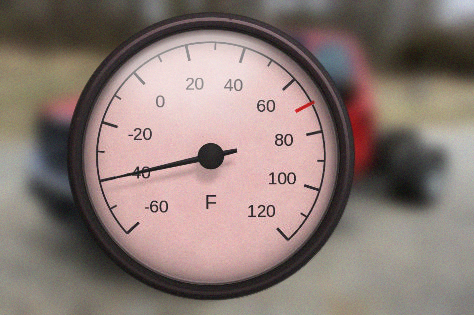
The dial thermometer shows -40 °F
